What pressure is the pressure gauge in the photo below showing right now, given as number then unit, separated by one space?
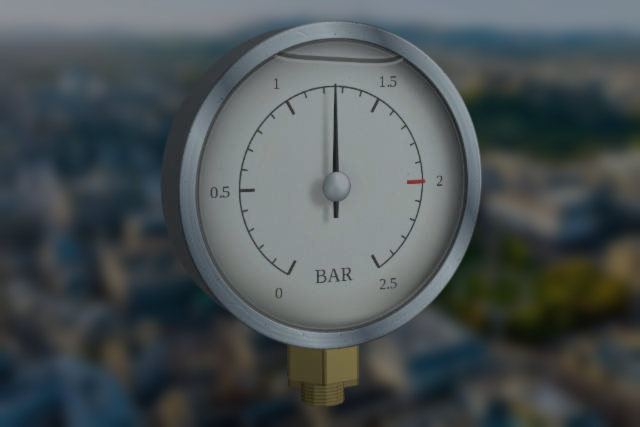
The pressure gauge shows 1.25 bar
